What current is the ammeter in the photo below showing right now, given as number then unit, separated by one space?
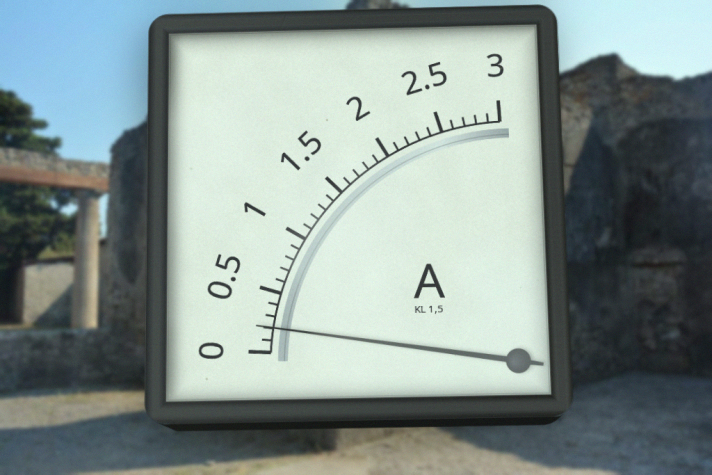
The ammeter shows 0.2 A
